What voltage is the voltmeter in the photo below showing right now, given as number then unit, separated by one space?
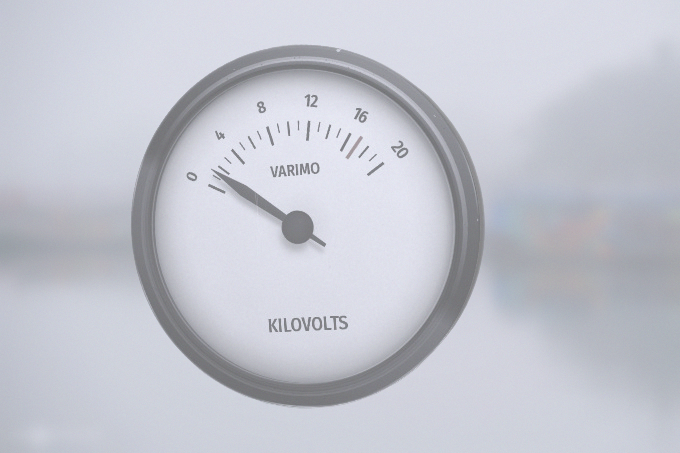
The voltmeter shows 1.5 kV
